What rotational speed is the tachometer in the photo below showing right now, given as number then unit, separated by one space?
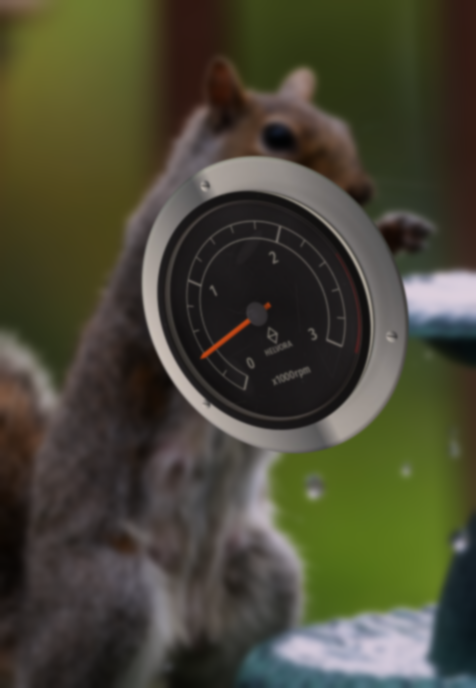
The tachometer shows 400 rpm
